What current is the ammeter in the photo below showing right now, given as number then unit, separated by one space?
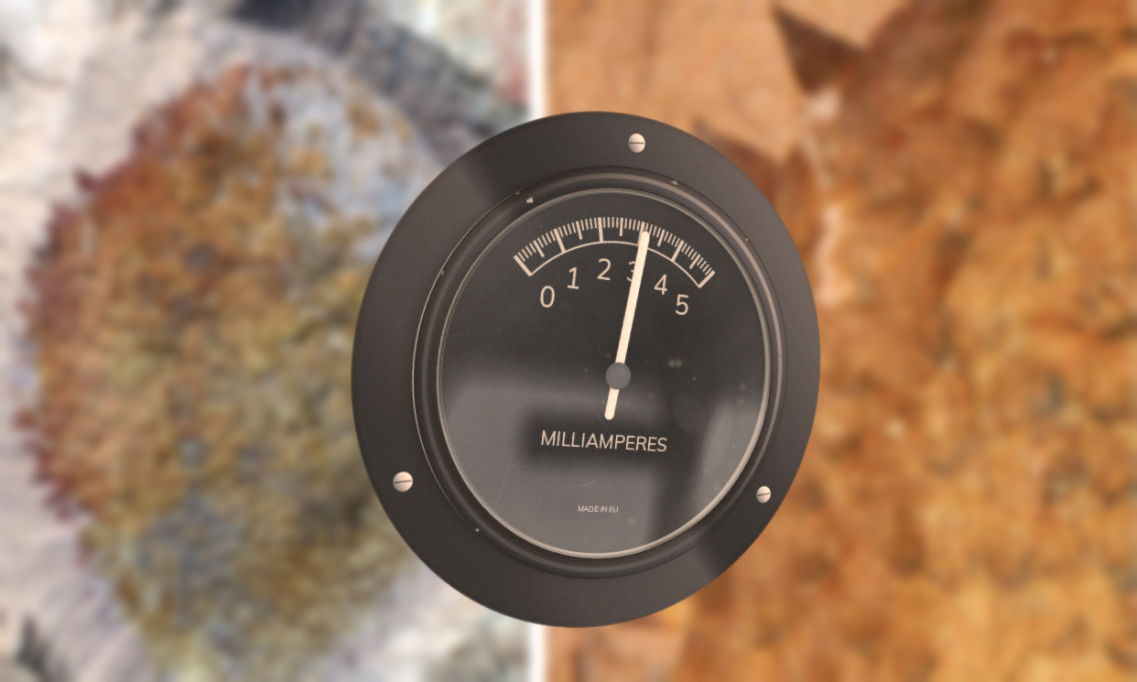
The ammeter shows 3 mA
